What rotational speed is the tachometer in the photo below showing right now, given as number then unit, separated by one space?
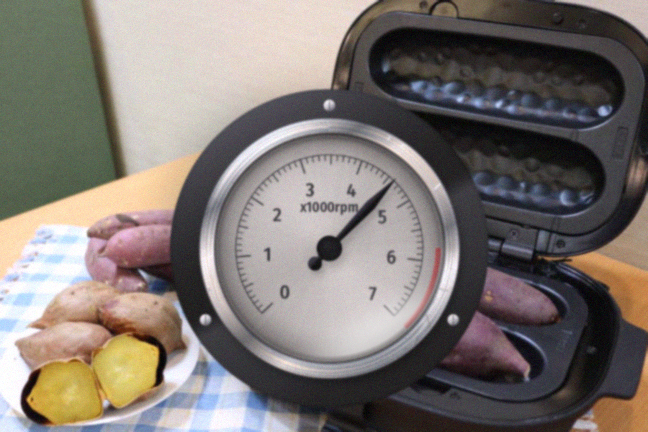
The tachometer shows 4600 rpm
